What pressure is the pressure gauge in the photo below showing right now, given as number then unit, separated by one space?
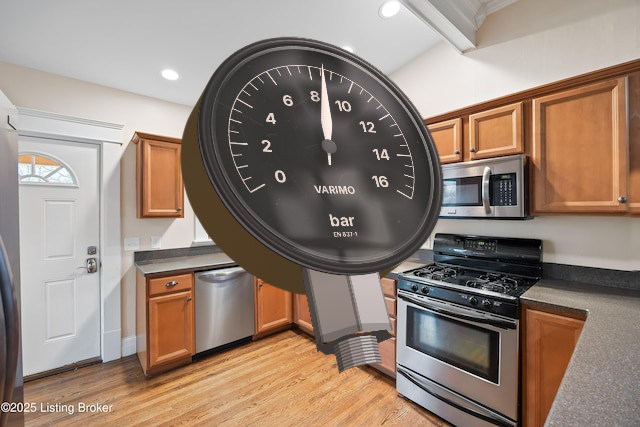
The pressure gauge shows 8.5 bar
